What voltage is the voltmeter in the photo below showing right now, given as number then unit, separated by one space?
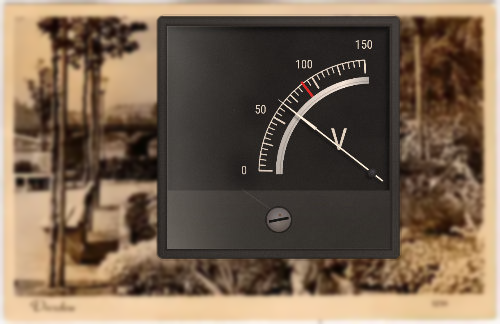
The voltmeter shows 65 V
